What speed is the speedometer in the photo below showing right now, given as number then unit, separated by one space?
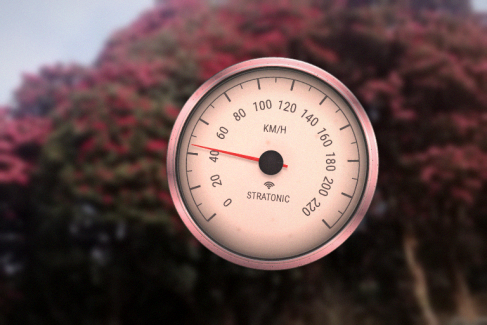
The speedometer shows 45 km/h
